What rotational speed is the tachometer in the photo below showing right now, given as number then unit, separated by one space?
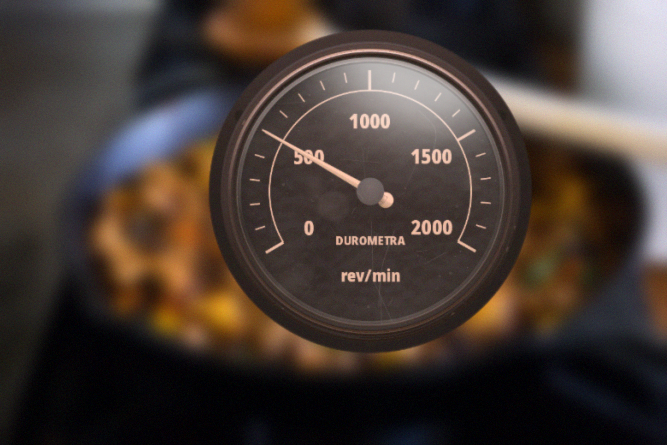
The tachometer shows 500 rpm
